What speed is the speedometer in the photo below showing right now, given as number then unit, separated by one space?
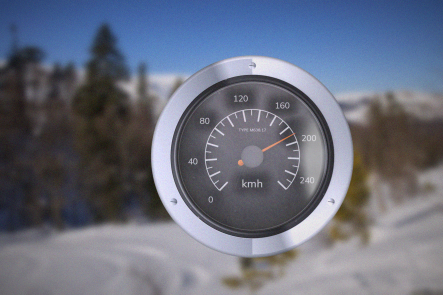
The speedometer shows 190 km/h
